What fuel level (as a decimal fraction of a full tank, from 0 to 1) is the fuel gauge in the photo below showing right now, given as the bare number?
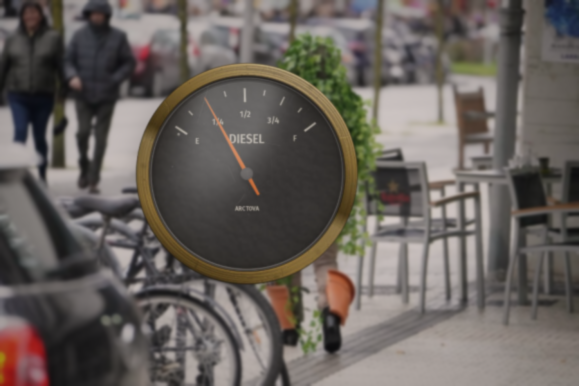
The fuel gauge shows 0.25
